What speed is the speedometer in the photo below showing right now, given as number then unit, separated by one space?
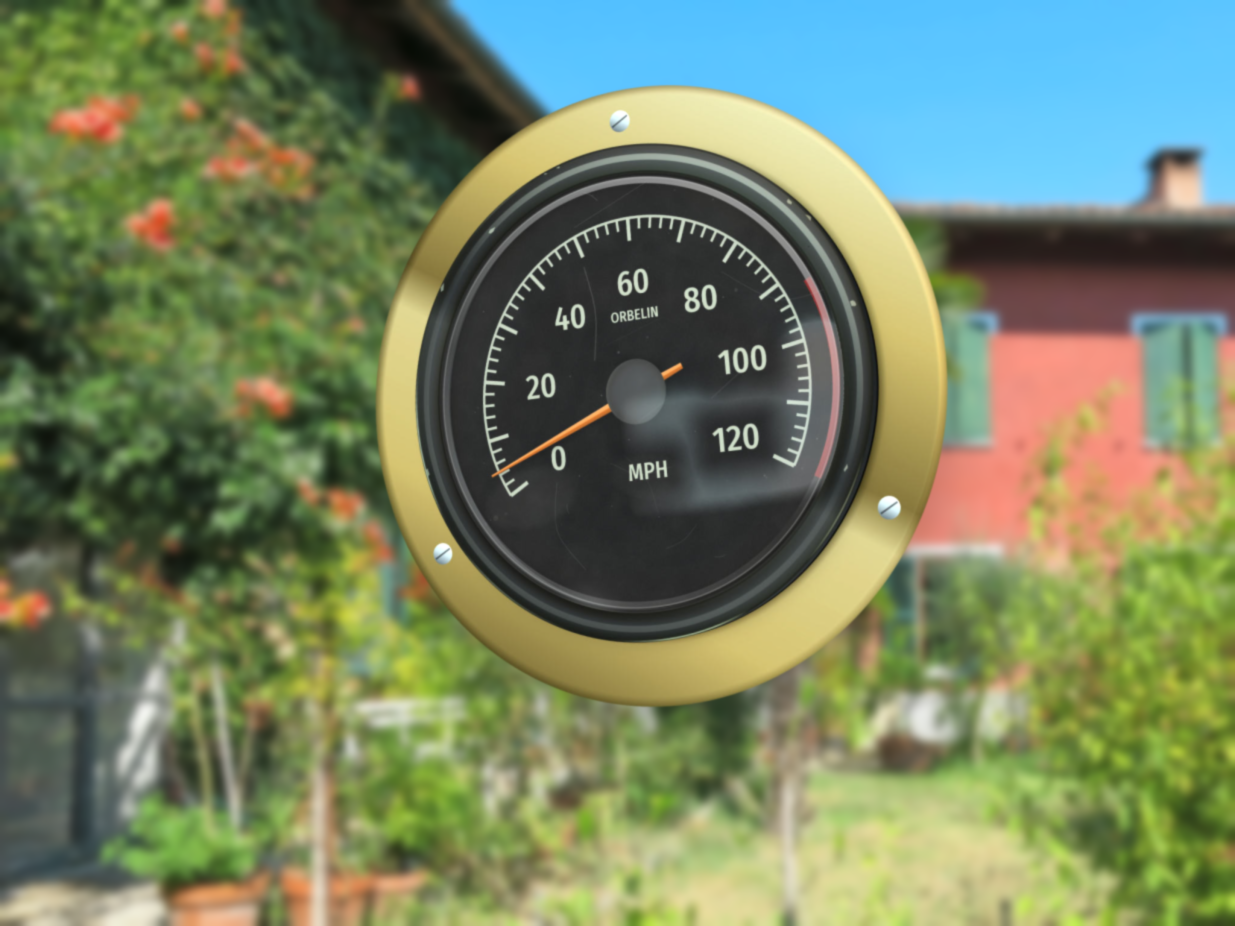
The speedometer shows 4 mph
